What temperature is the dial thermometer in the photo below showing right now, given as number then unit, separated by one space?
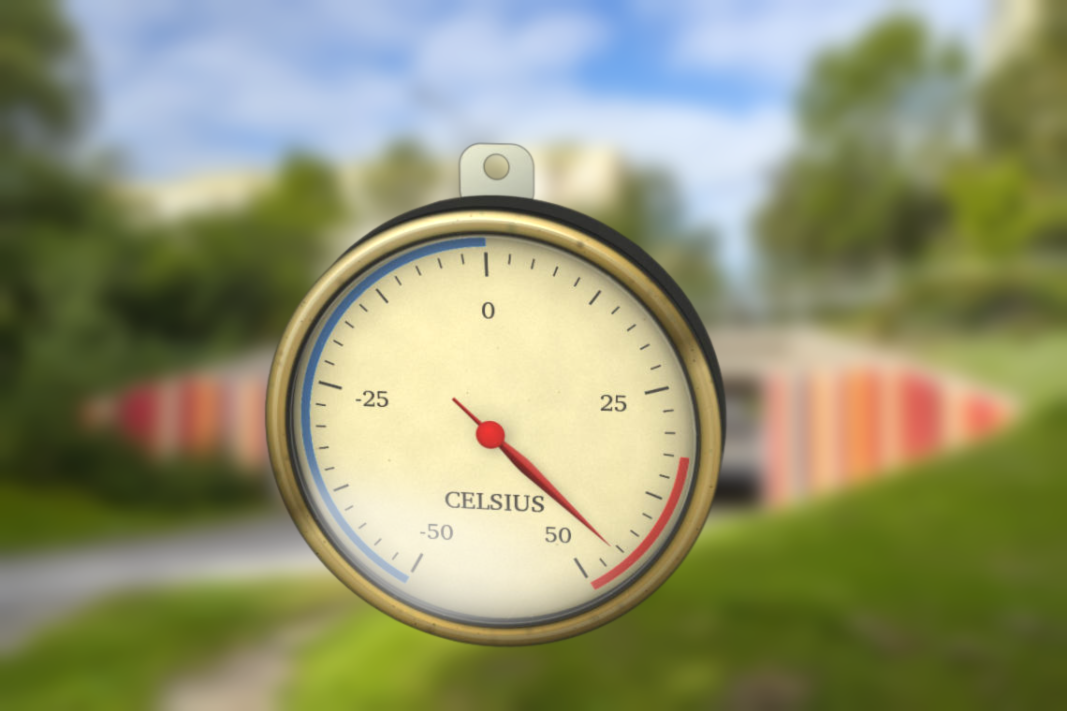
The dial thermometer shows 45 °C
